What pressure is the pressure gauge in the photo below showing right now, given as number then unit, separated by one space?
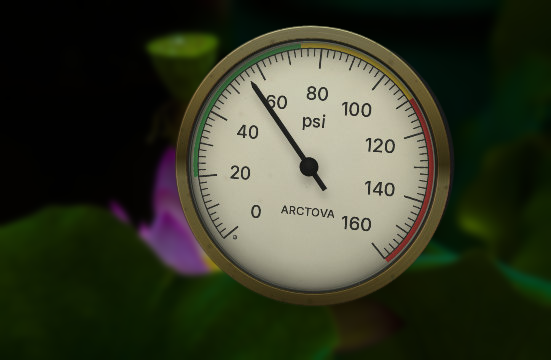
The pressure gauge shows 56 psi
